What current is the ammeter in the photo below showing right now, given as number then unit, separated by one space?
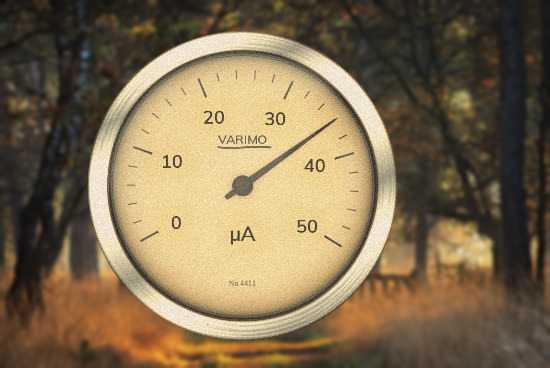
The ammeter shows 36 µA
